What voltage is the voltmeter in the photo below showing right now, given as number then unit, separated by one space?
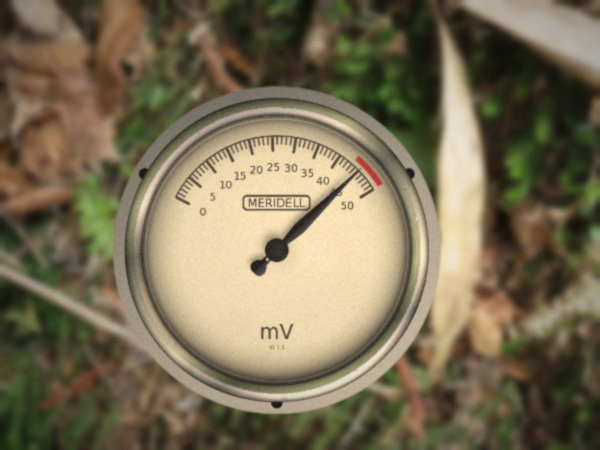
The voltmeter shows 45 mV
